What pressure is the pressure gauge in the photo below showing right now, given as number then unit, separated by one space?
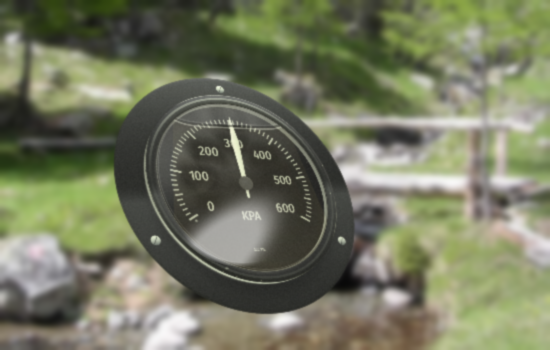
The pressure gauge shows 300 kPa
